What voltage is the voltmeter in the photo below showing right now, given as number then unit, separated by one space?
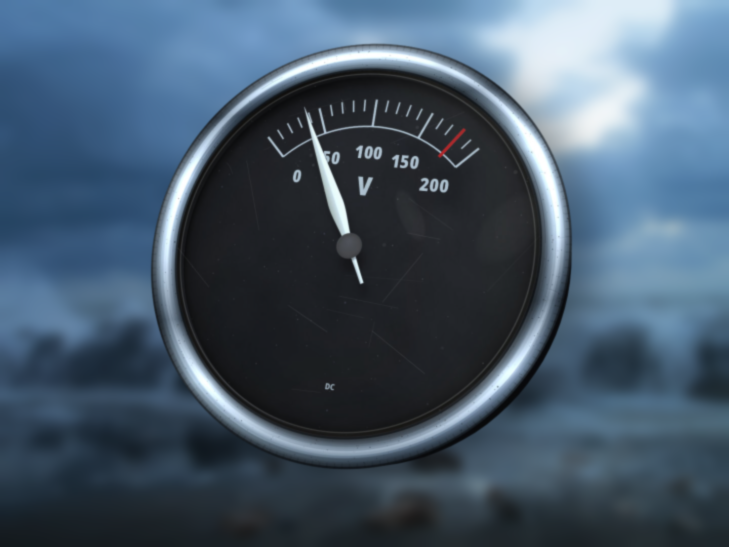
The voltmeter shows 40 V
